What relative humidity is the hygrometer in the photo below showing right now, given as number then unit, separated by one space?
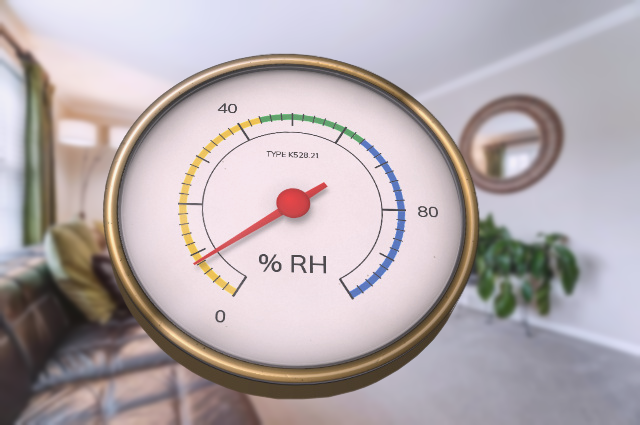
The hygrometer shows 8 %
